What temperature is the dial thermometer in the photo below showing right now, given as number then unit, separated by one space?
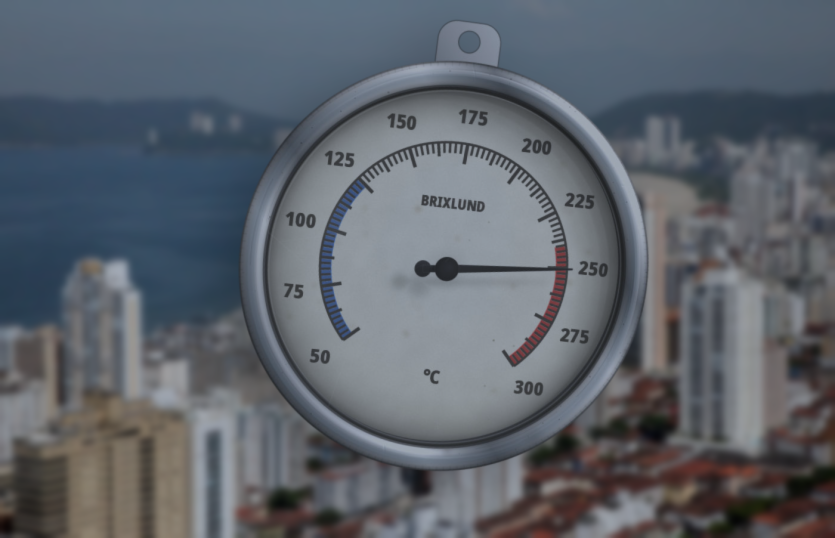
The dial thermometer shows 250 °C
